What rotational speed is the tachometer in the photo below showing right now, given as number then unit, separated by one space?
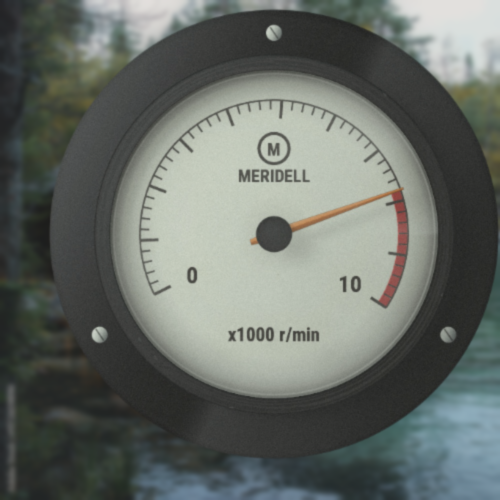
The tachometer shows 7800 rpm
